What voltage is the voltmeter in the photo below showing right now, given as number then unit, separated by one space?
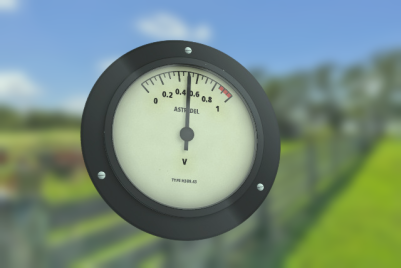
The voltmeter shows 0.5 V
